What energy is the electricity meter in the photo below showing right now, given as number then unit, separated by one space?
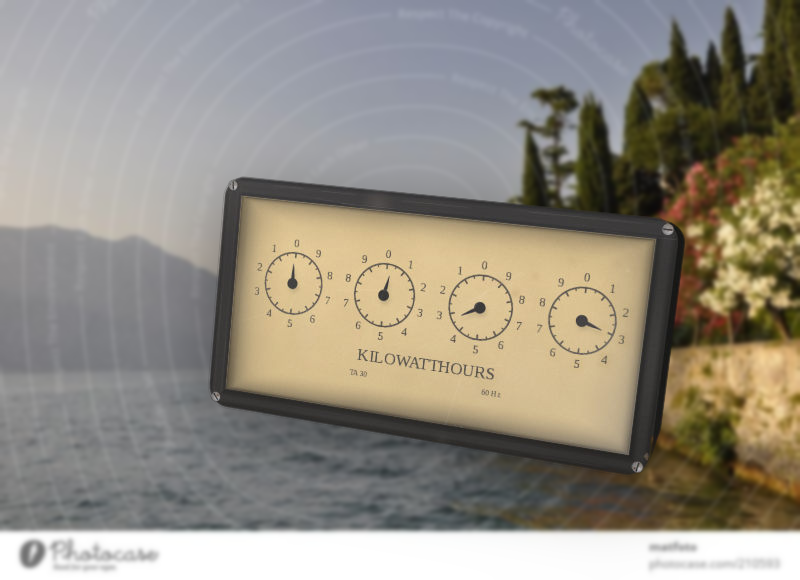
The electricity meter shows 33 kWh
